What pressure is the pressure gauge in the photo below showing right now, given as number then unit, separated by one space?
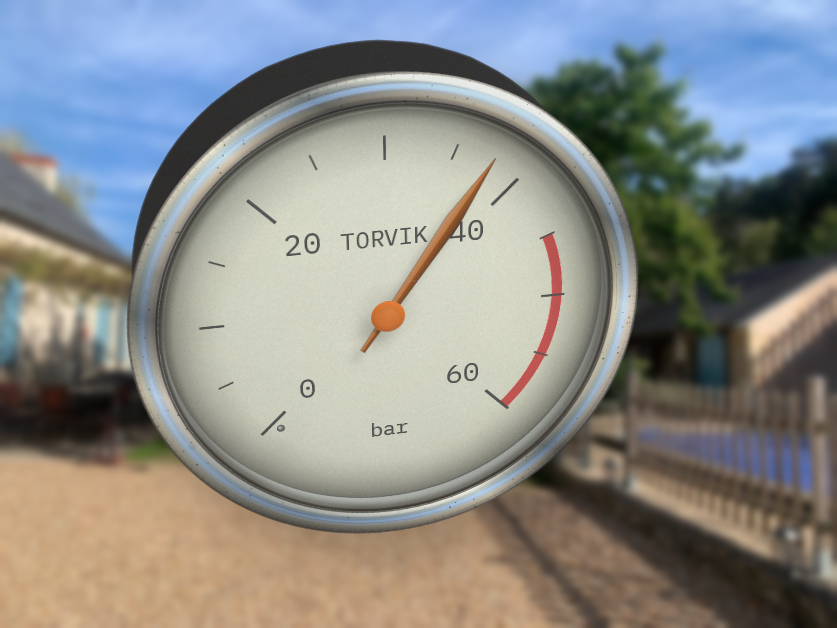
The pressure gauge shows 37.5 bar
